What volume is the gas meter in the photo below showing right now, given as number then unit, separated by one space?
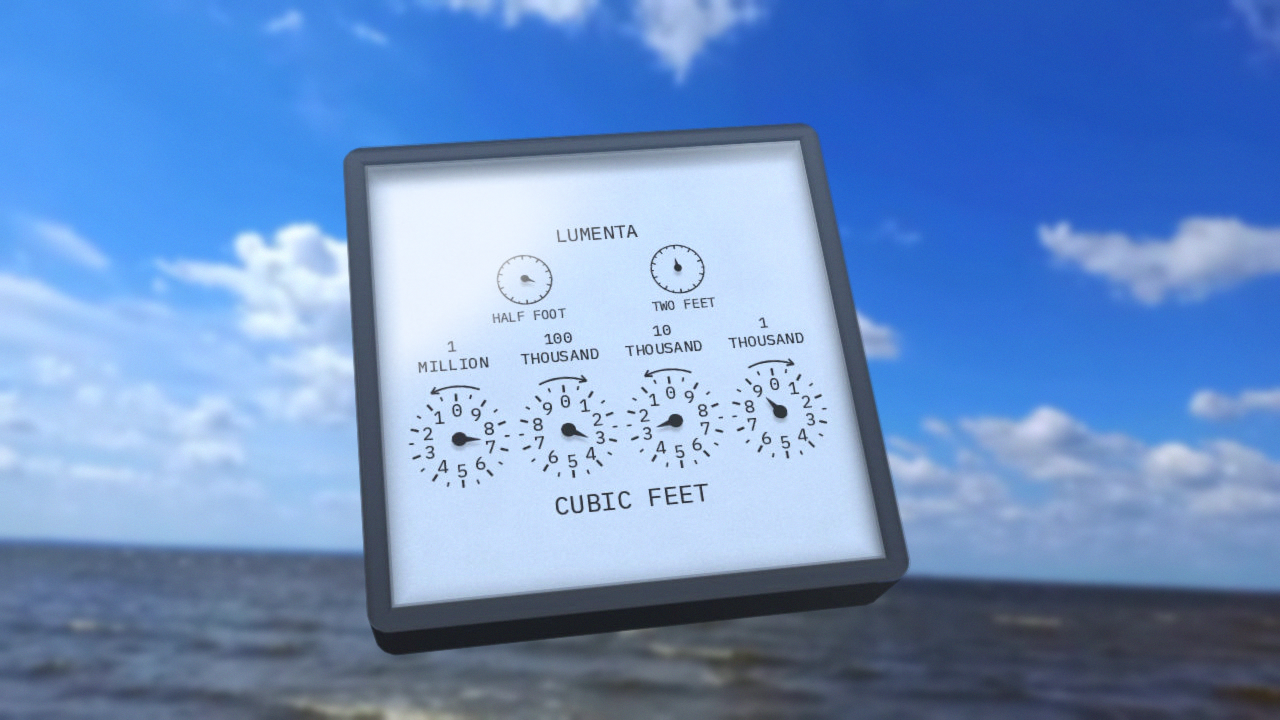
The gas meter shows 732900 ft³
